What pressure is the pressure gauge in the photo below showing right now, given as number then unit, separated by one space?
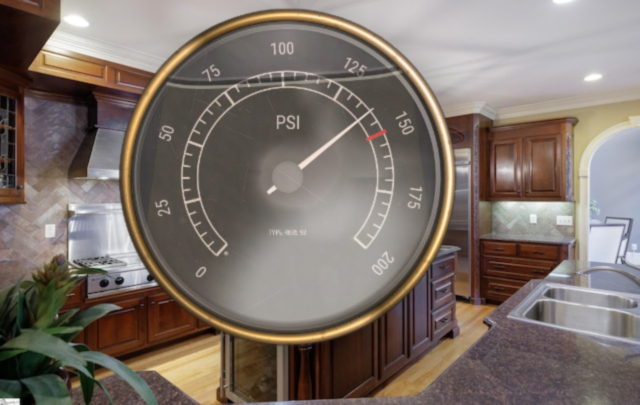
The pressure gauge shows 140 psi
